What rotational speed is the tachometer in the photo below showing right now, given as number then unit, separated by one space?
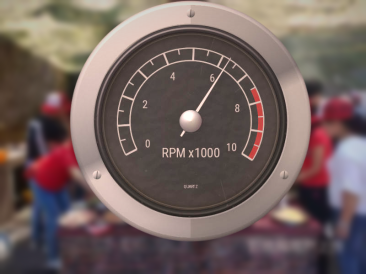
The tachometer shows 6250 rpm
